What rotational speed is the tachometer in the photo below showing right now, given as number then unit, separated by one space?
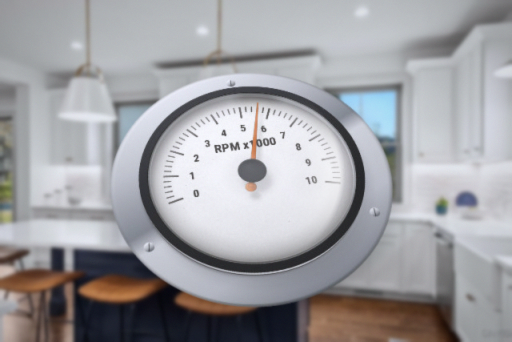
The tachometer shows 5600 rpm
